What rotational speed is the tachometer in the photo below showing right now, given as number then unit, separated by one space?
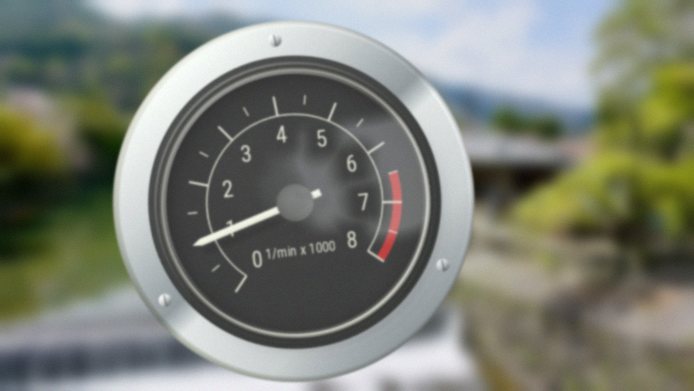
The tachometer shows 1000 rpm
